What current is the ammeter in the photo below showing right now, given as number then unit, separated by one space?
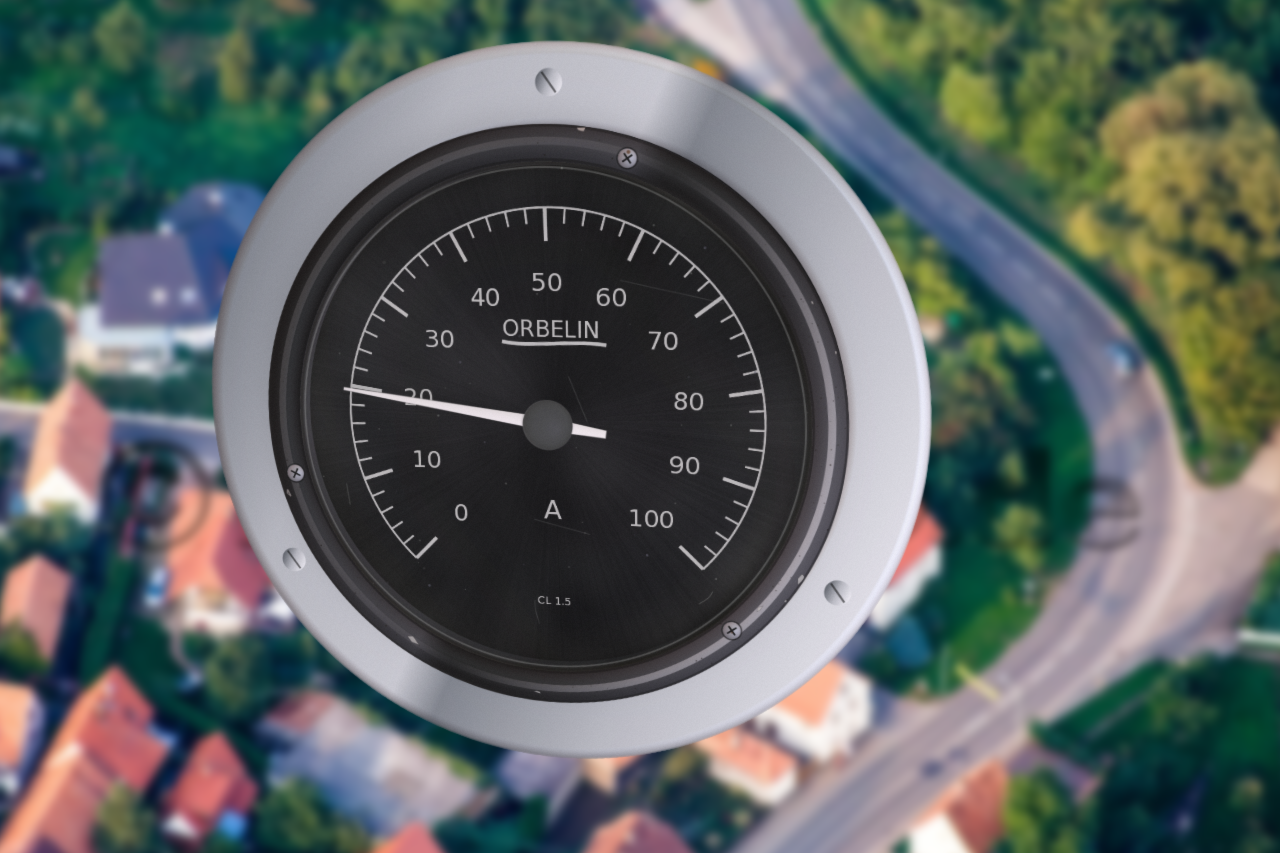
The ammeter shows 20 A
